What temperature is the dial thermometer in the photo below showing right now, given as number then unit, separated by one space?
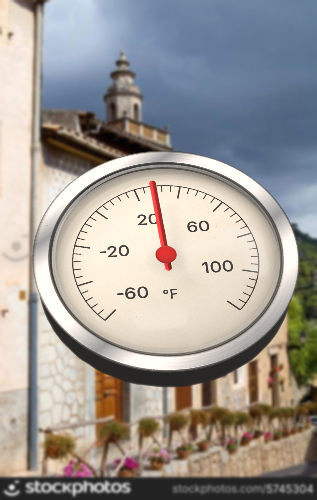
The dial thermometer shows 28 °F
